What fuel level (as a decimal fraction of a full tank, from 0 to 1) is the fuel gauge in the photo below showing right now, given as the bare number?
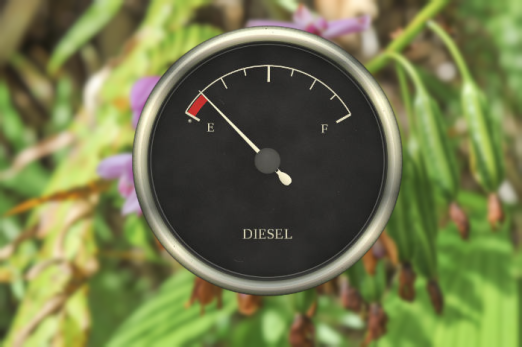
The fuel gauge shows 0.125
